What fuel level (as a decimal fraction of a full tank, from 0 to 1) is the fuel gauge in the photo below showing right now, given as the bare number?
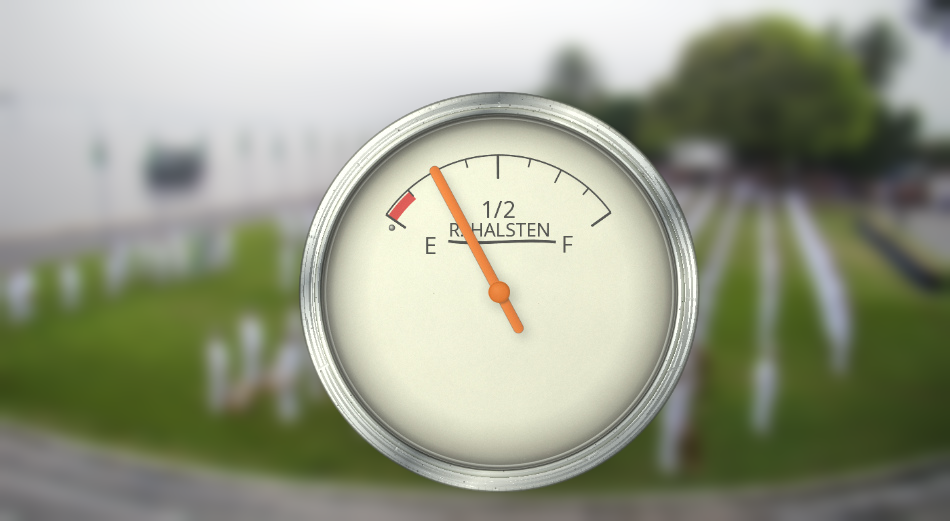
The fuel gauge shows 0.25
